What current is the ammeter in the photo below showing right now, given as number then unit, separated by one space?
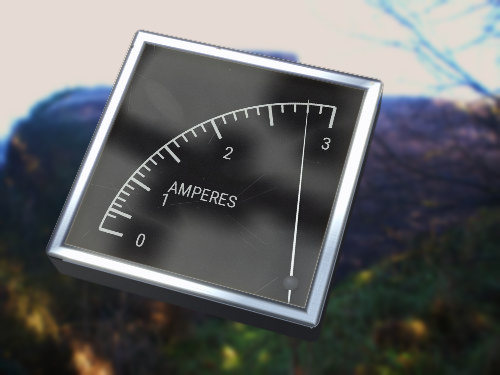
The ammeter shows 2.8 A
